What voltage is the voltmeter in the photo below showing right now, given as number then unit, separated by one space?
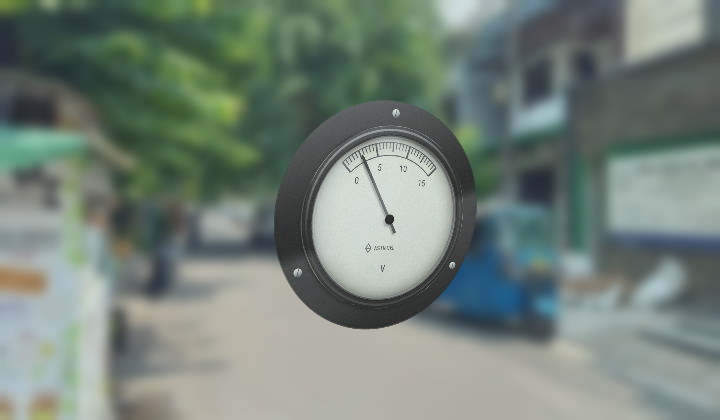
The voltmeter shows 2.5 V
